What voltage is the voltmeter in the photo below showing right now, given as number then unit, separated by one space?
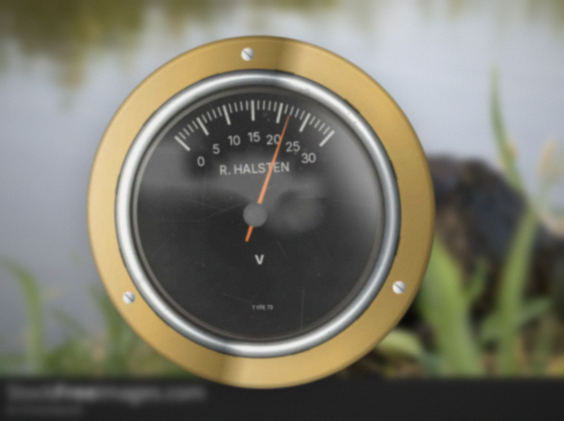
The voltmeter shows 22 V
